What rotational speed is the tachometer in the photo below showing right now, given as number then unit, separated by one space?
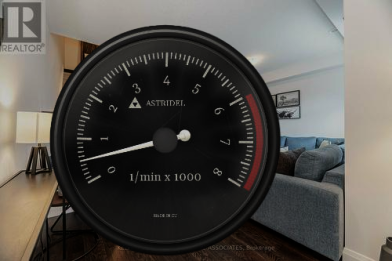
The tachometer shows 500 rpm
